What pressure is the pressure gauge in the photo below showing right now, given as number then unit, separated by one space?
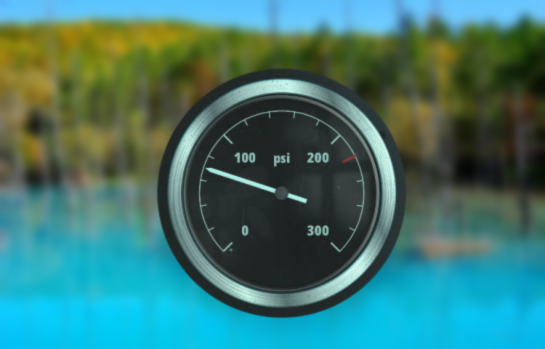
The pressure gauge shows 70 psi
